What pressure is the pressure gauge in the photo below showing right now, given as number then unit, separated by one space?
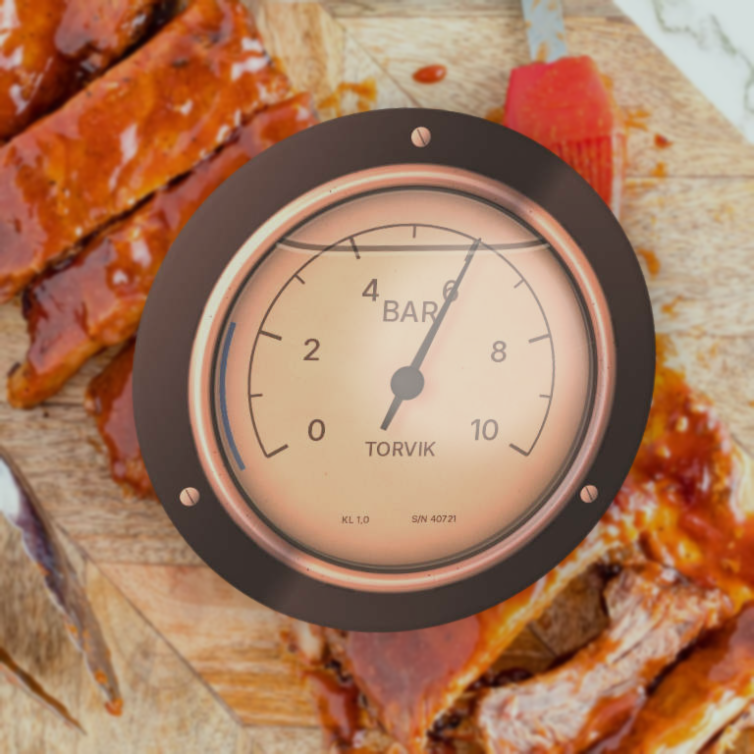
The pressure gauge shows 6 bar
